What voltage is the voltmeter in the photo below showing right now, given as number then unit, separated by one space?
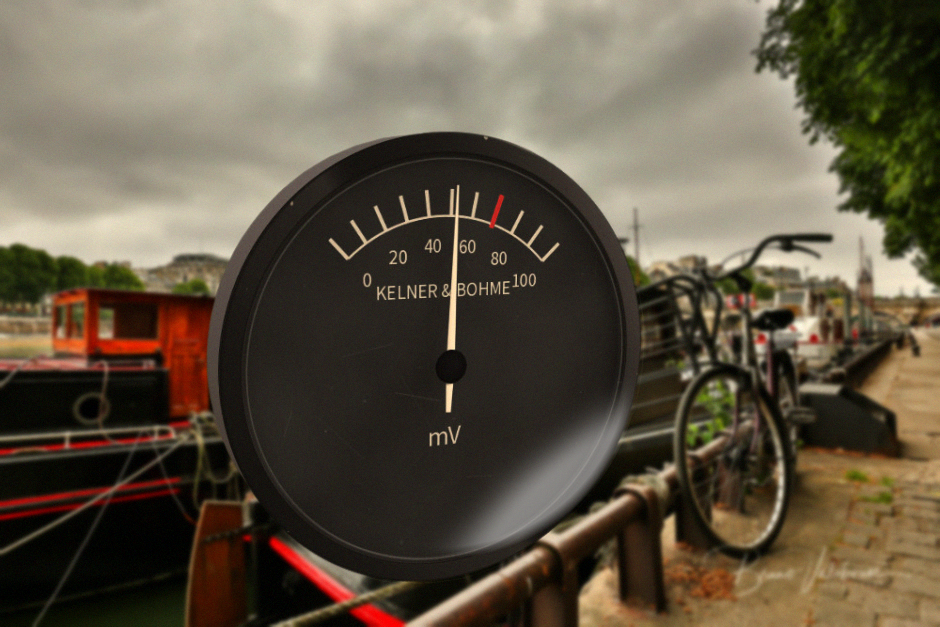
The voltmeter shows 50 mV
